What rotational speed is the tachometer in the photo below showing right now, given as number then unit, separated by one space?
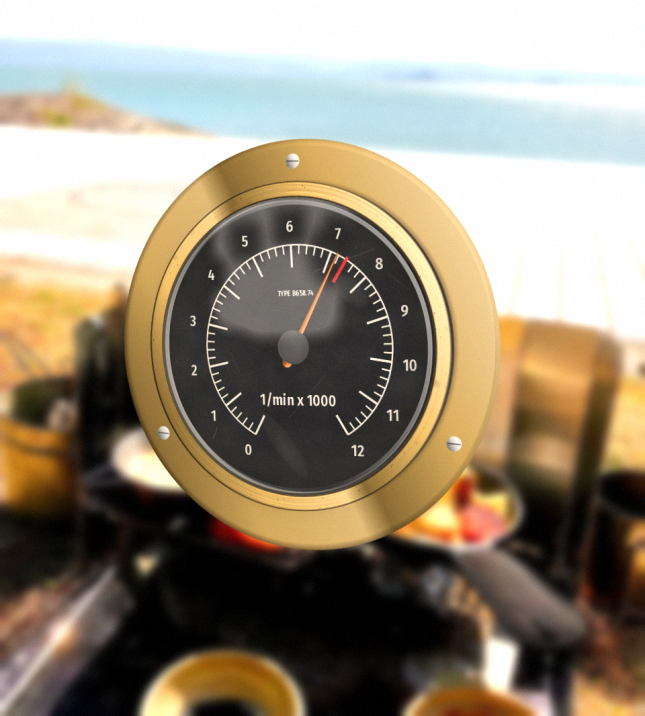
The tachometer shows 7200 rpm
